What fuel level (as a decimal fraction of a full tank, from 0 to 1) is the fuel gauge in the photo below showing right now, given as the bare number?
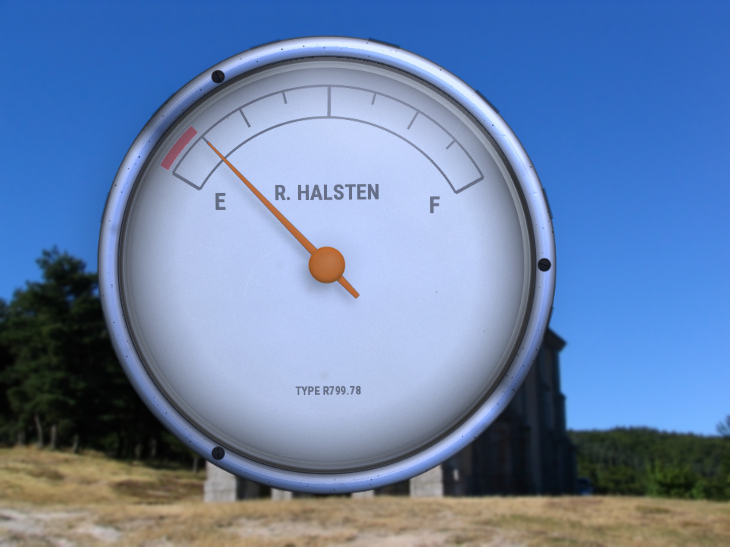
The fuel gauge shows 0.125
